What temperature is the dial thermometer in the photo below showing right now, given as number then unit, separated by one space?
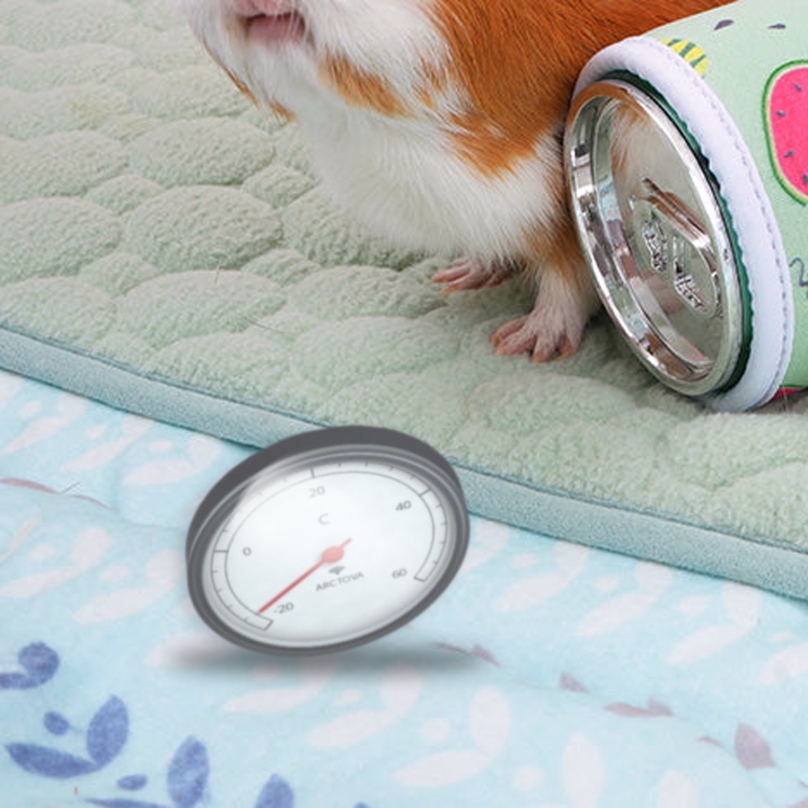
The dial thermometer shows -16 °C
